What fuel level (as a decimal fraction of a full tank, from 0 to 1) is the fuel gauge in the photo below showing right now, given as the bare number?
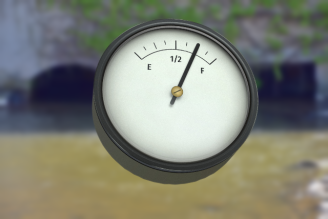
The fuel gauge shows 0.75
